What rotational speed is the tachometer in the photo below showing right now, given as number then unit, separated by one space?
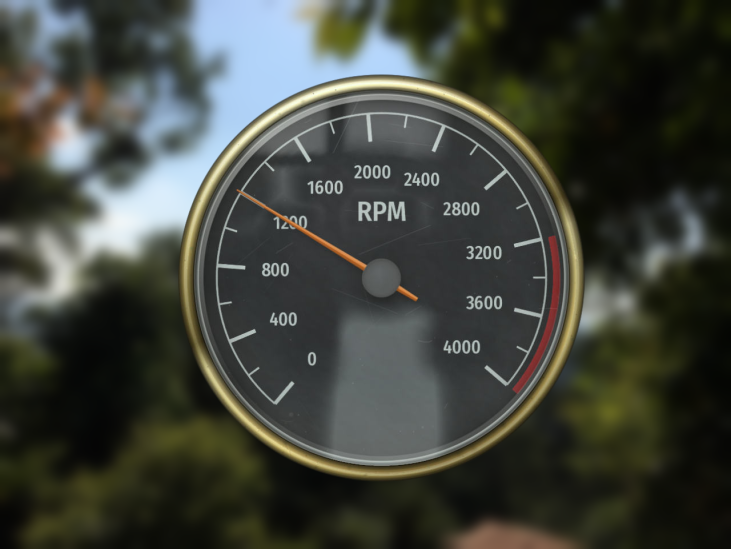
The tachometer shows 1200 rpm
